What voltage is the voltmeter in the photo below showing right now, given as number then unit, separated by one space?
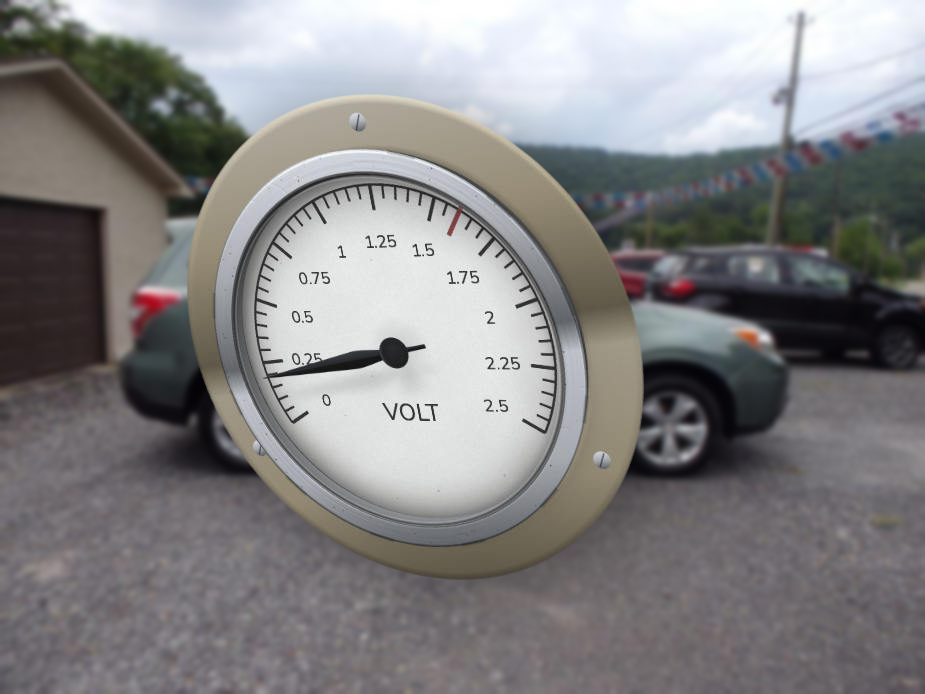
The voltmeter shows 0.2 V
